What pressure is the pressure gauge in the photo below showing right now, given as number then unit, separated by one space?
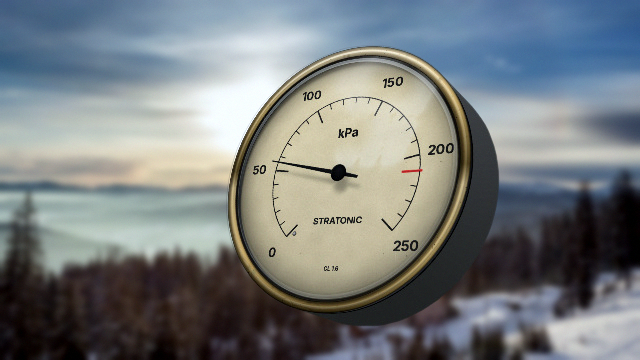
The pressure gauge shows 55 kPa
